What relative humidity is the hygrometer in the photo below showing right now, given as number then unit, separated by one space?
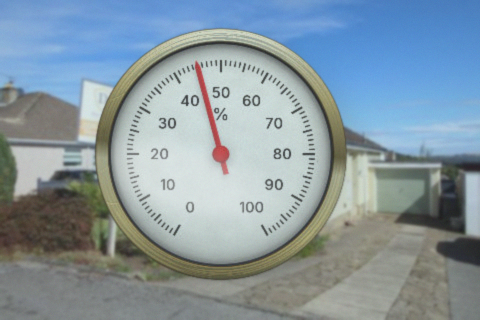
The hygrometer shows 45 %
